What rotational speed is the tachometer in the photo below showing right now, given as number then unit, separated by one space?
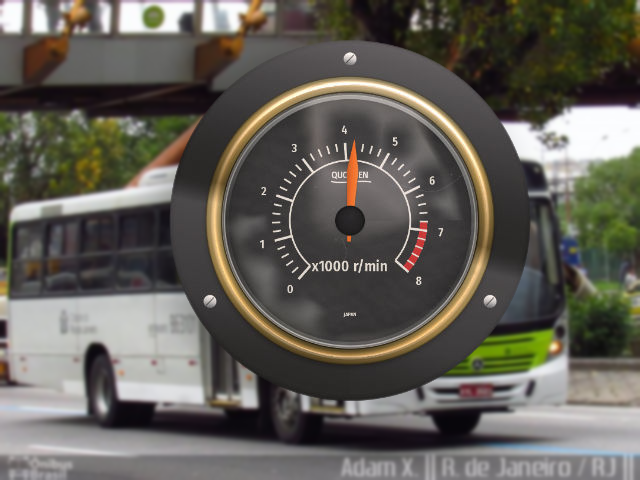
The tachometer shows 4200 rpm
